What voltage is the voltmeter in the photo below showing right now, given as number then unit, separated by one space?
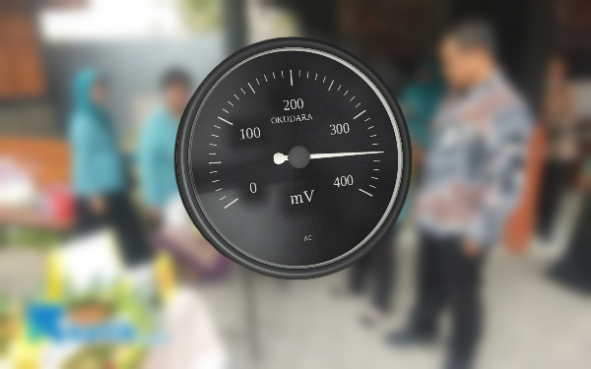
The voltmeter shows 350 mV
